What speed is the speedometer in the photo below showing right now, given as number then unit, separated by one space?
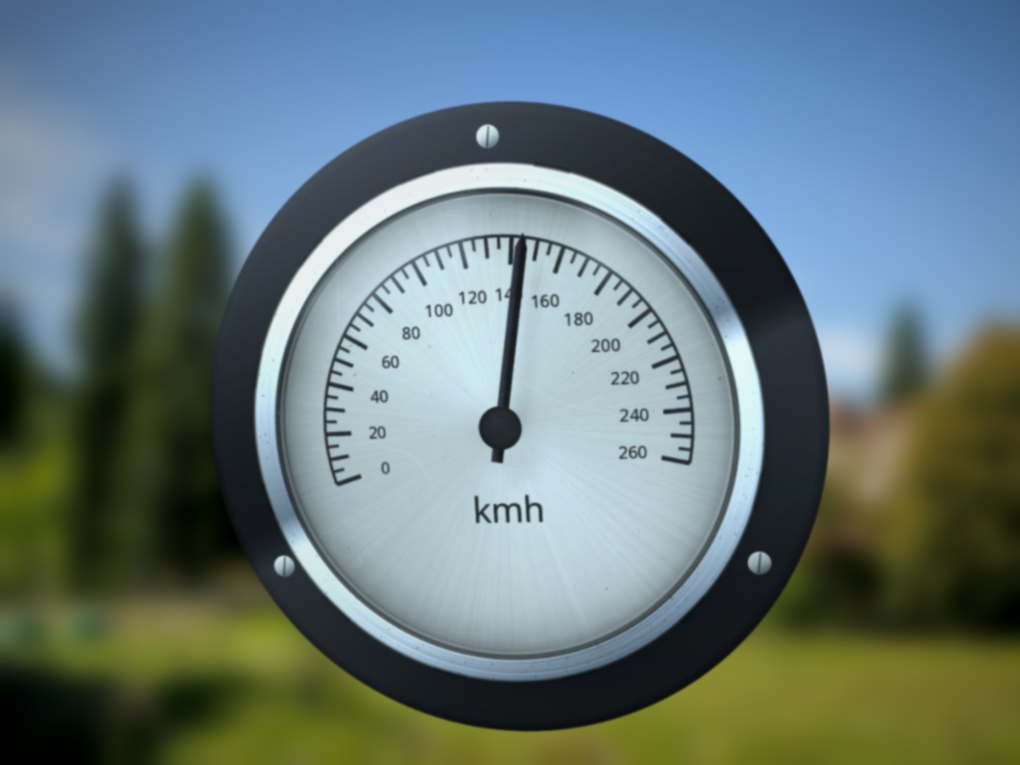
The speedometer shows 145 km/h
